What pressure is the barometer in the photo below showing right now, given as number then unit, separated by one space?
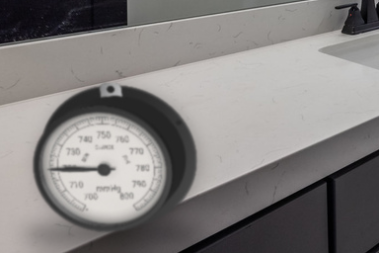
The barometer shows 720 mmHg
